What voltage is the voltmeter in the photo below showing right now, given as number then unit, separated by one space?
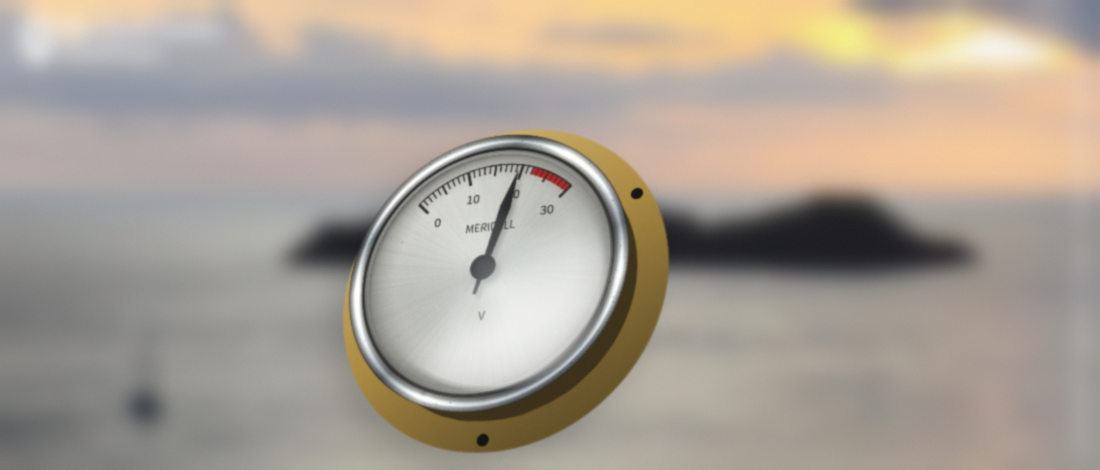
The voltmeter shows 20 V
